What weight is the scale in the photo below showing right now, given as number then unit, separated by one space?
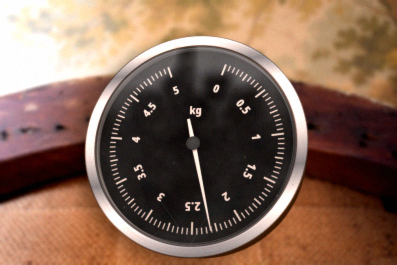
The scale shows 2.3 kg
